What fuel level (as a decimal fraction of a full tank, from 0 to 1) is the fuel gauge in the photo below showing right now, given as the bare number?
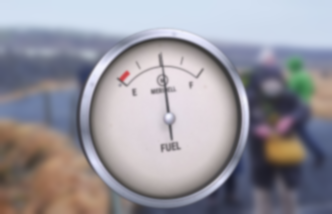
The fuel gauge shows 0.5
